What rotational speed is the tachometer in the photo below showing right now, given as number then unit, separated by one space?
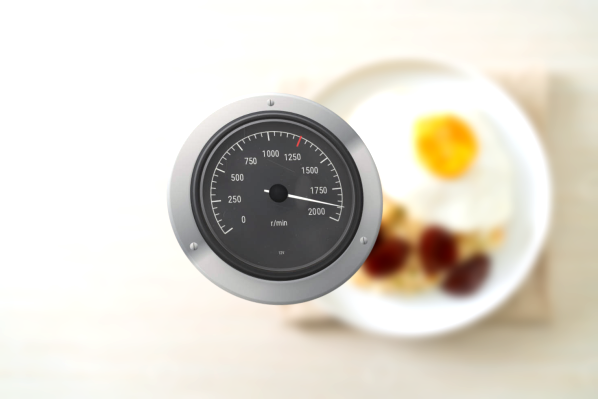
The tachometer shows 1900 rpm
